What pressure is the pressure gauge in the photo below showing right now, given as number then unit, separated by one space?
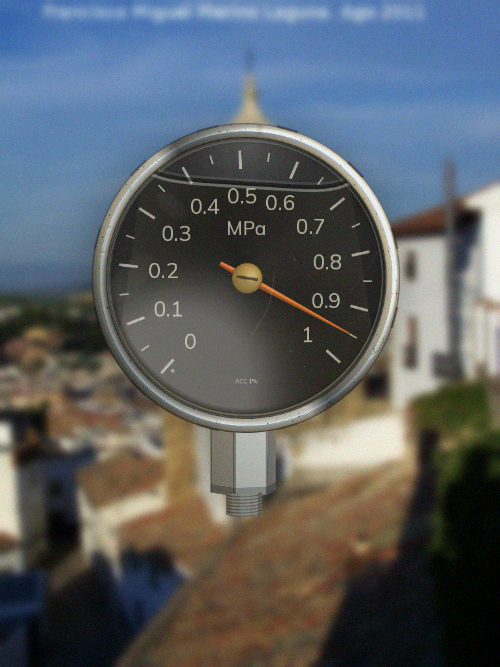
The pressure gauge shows 0.95 MPa
